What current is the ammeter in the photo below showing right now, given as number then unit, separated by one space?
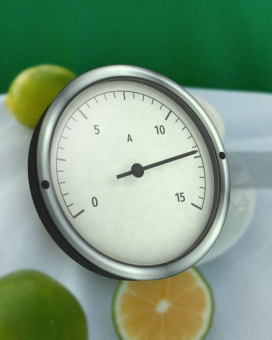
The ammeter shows 12.25 A
